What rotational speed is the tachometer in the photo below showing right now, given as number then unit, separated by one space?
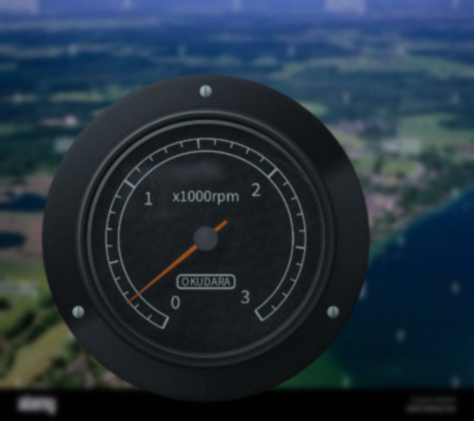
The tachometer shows 250 rpm
